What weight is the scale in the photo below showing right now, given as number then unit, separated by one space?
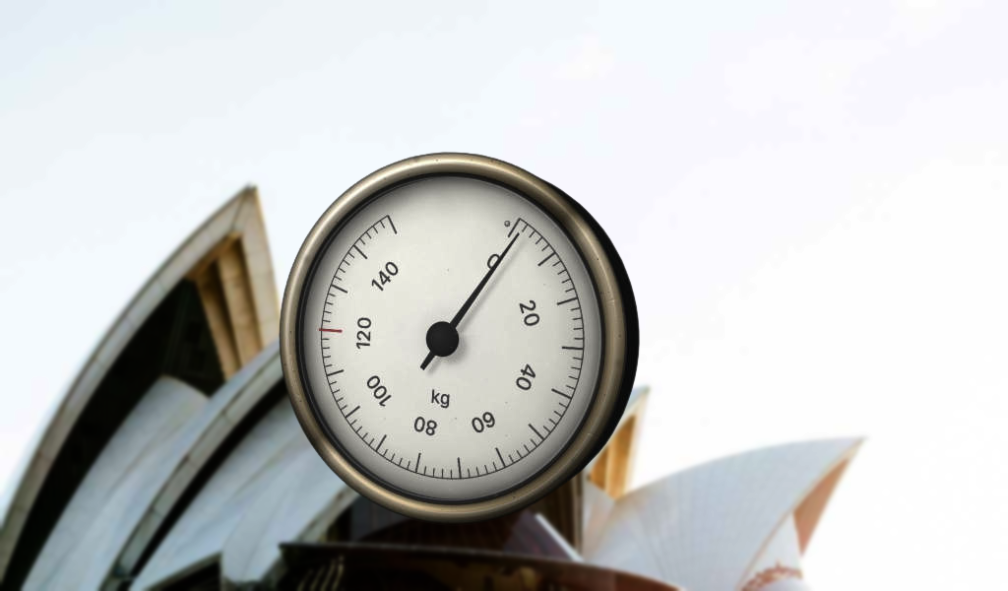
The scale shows 2 kg
